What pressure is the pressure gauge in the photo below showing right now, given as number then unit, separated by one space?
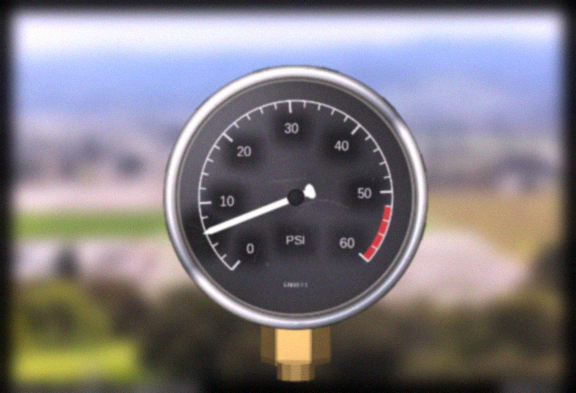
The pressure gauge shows 6 psi
